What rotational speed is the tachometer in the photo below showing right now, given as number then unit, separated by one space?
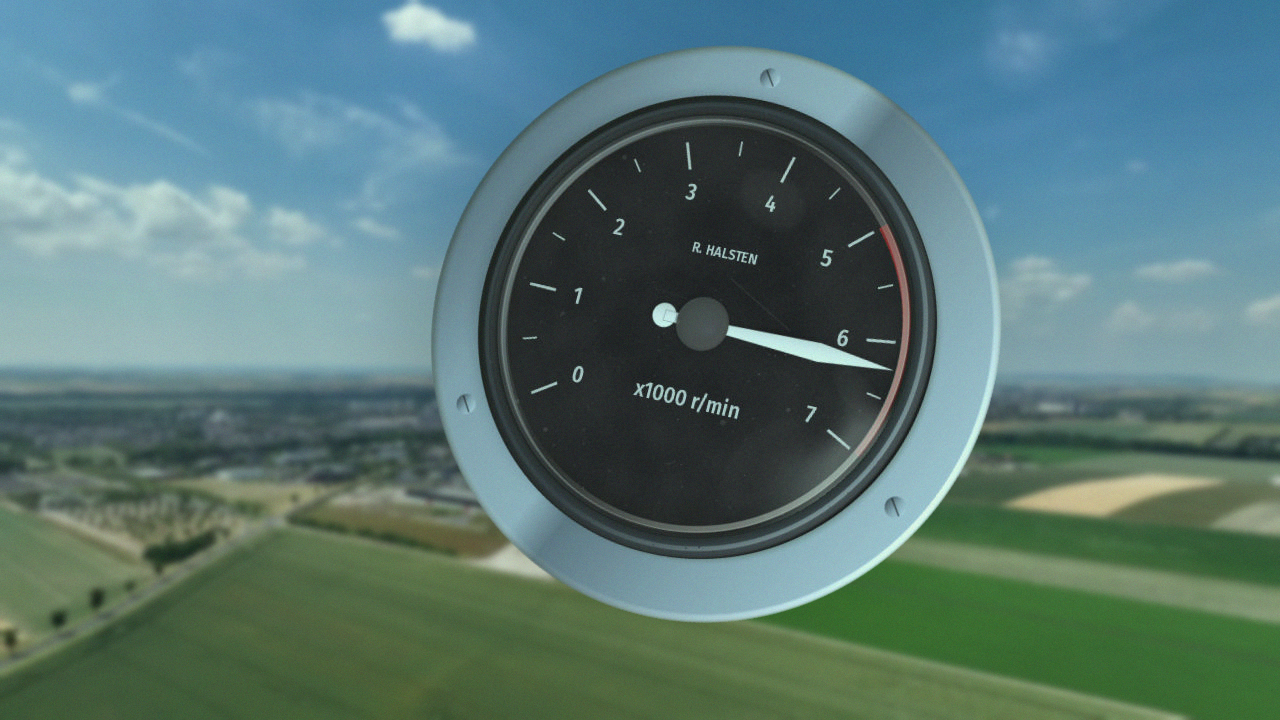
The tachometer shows 6250 rpm
